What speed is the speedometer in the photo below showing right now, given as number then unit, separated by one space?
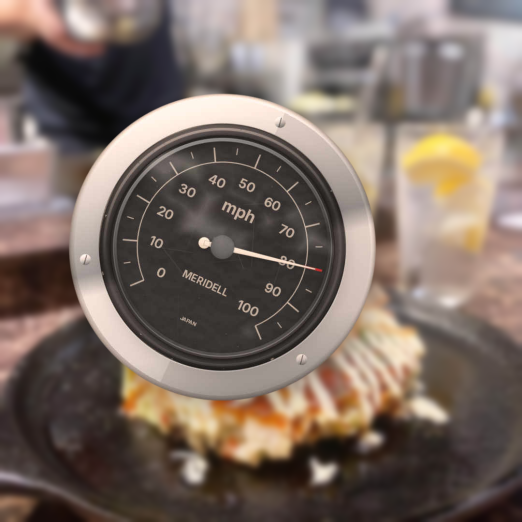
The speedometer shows 80 mph
